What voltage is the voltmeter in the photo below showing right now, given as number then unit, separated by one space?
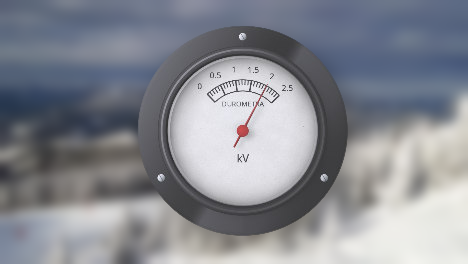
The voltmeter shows 2 kV
